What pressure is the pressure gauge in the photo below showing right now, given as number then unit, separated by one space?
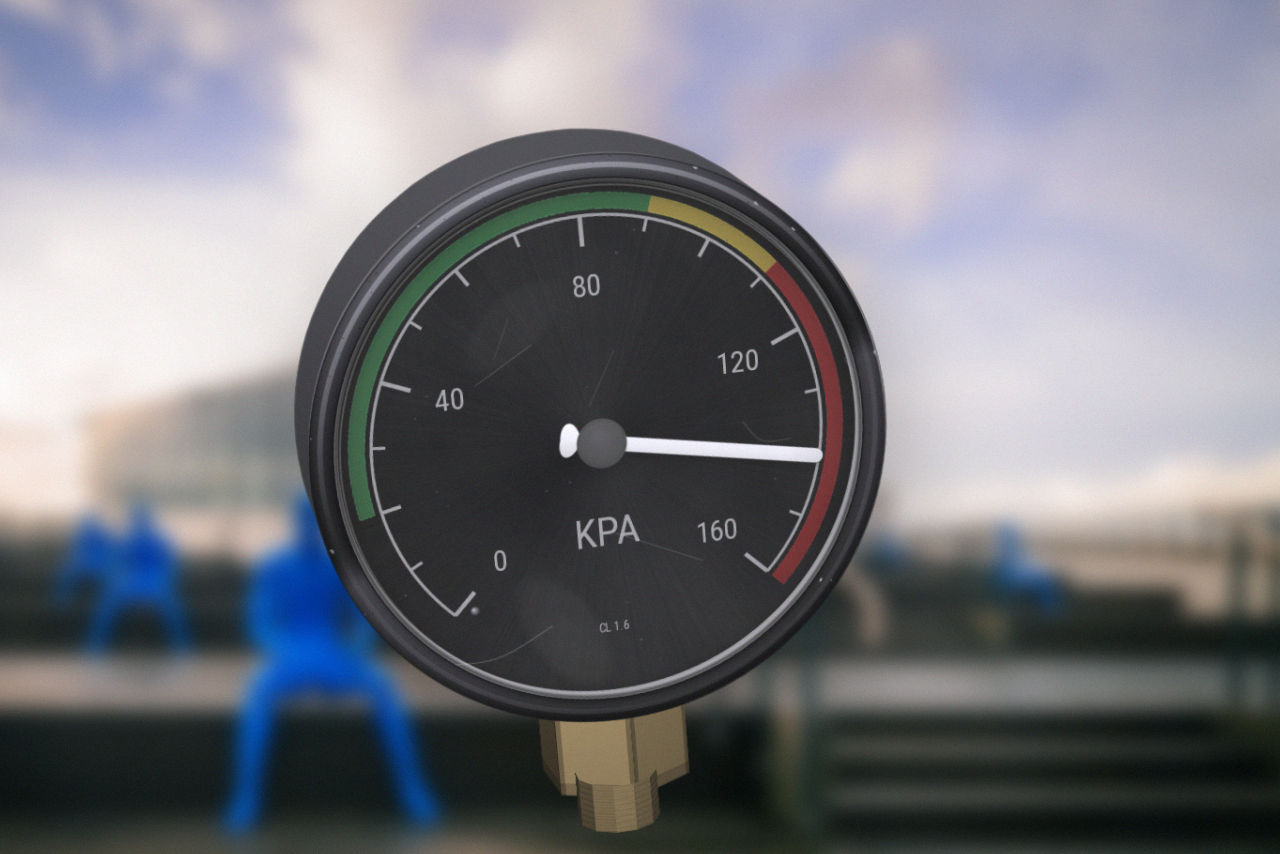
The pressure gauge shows 140 kPa
